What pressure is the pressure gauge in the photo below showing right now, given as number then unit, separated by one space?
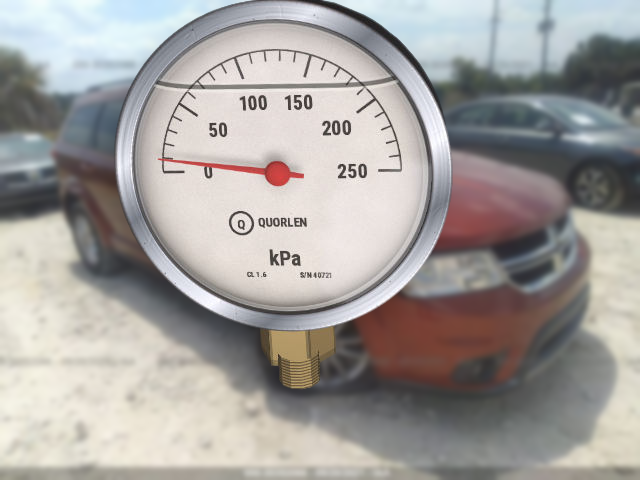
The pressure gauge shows 10 kPa
